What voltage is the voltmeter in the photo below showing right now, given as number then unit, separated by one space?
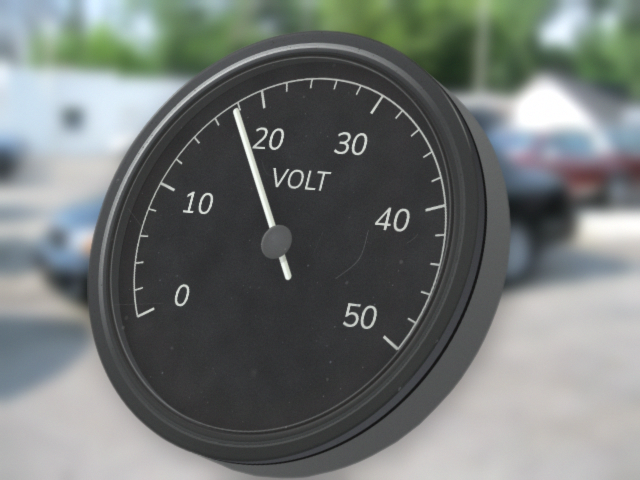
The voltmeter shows 18 V
